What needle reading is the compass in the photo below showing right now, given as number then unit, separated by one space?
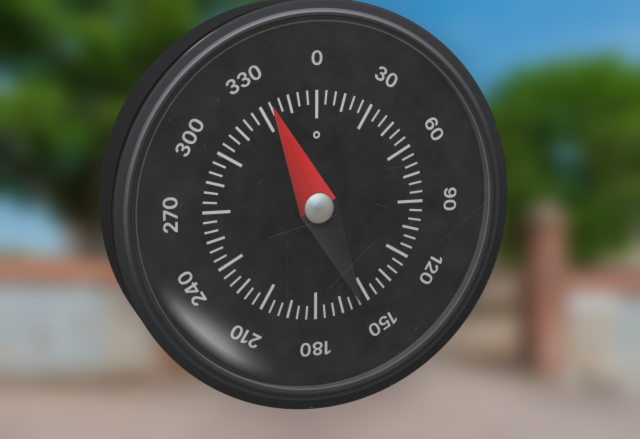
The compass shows 335 °
